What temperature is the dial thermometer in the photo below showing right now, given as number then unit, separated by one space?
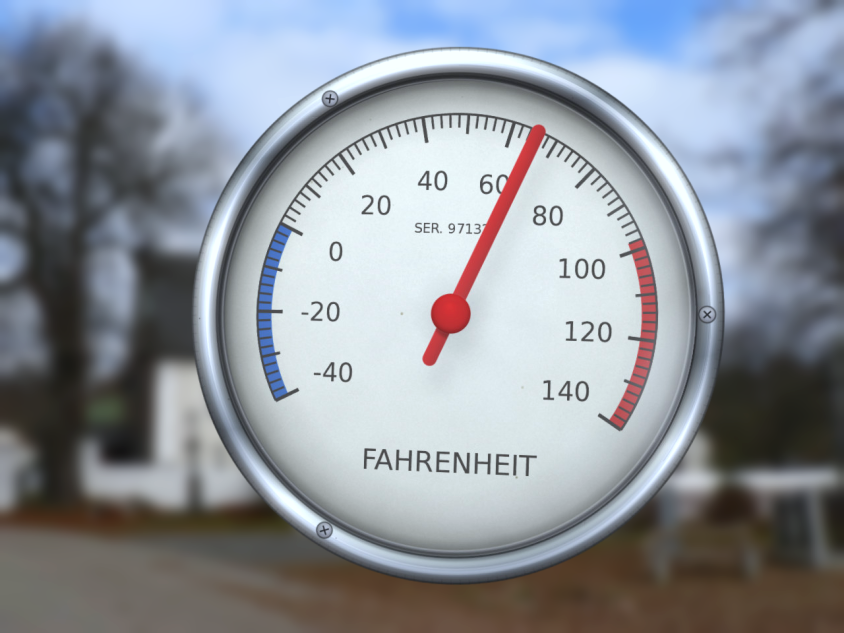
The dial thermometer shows 66 °F
